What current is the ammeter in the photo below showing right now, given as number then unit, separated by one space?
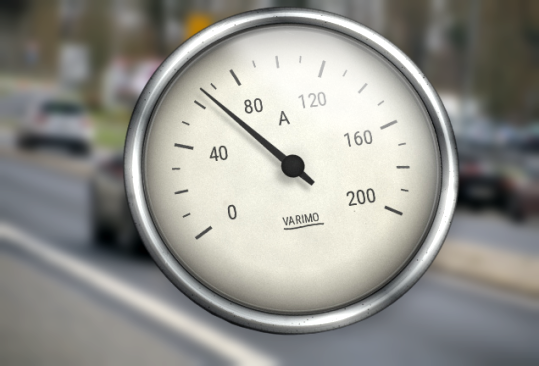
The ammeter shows 65 A
